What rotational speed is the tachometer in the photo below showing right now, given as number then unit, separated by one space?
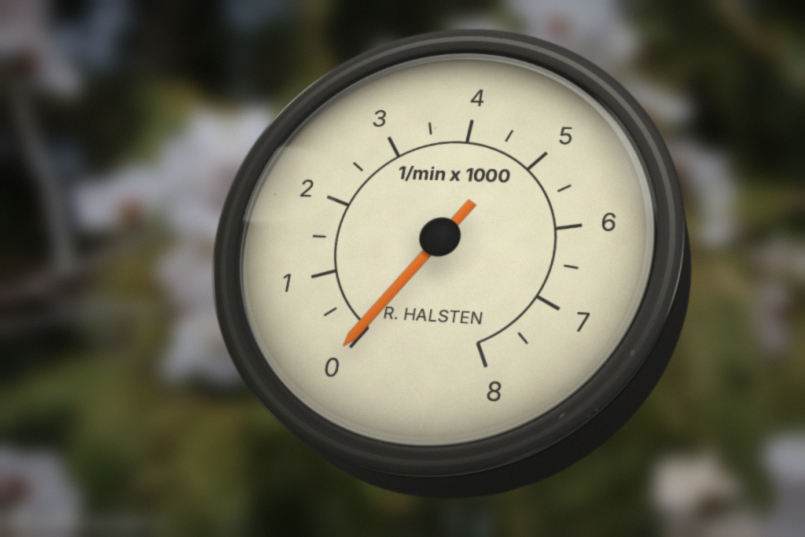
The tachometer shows 0 rpm
